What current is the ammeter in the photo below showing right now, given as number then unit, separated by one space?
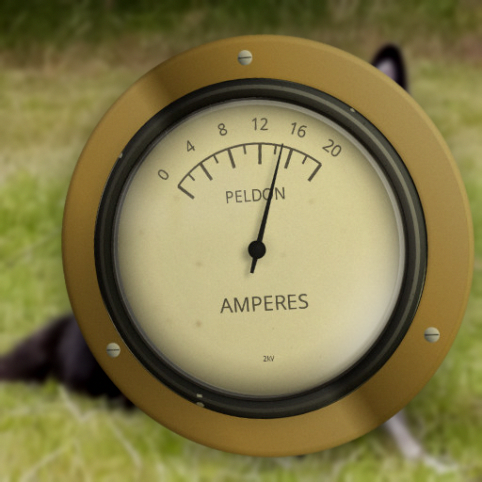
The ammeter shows 15 A
